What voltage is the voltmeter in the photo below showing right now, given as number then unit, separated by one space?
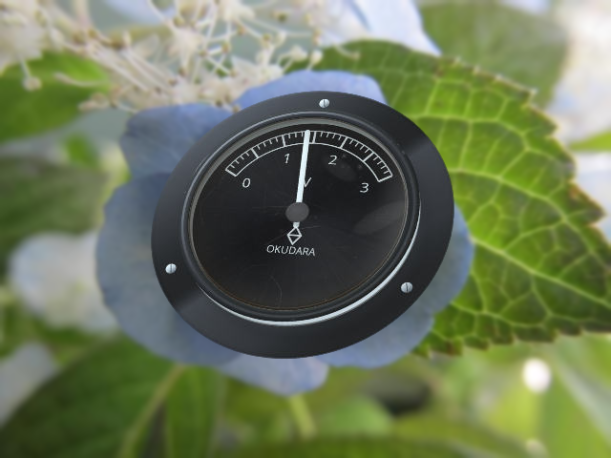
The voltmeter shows 1.4 V
